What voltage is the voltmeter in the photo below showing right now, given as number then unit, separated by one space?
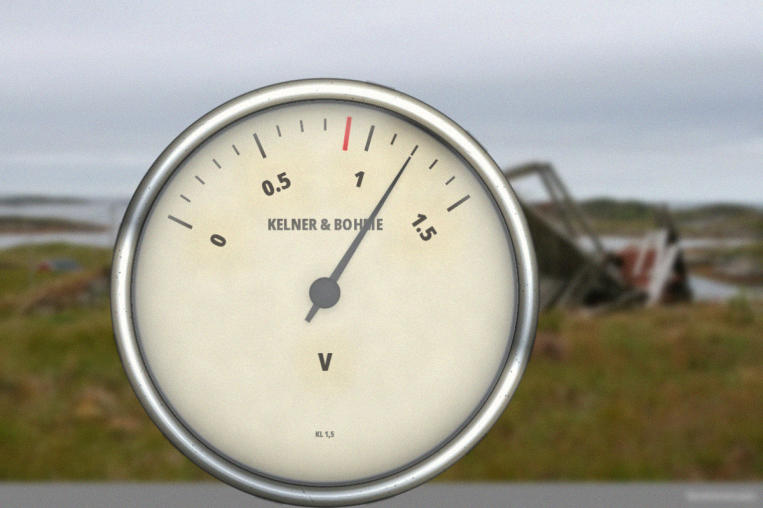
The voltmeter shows 1.2 V
